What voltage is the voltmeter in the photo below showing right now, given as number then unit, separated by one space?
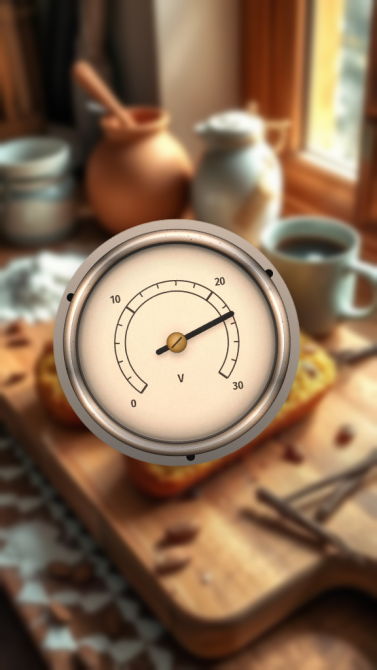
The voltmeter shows 23 V
